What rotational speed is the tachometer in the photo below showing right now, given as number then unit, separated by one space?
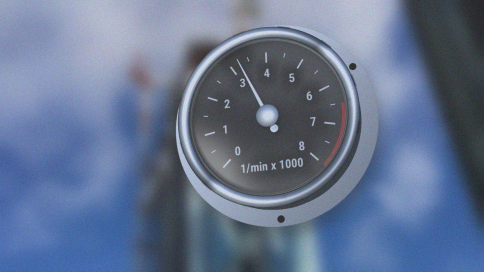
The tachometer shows 3250 rpm
